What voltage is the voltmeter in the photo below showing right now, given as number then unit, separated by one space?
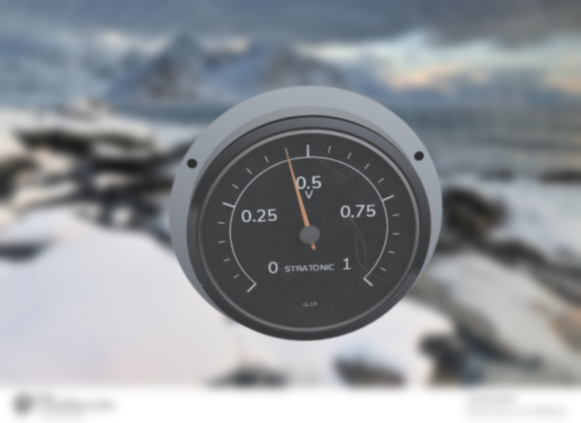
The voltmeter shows 0.45 V
